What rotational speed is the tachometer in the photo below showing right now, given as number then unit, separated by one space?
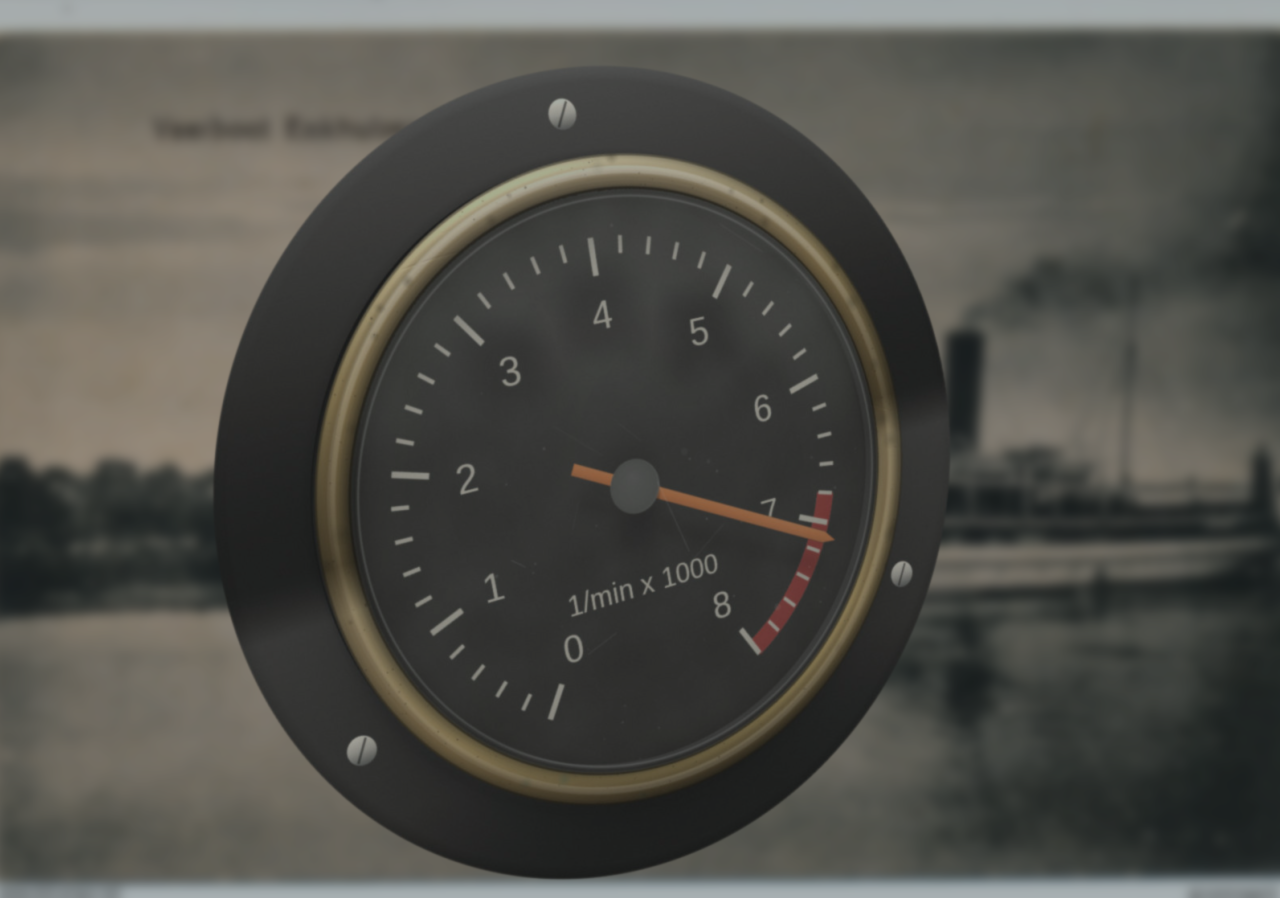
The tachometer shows 7100 rpm
